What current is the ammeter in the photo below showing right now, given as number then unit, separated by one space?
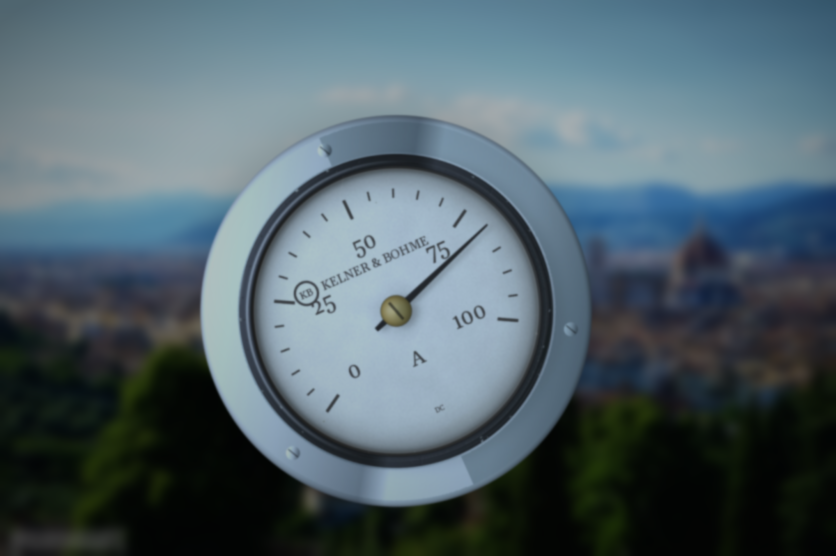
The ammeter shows 80 A
